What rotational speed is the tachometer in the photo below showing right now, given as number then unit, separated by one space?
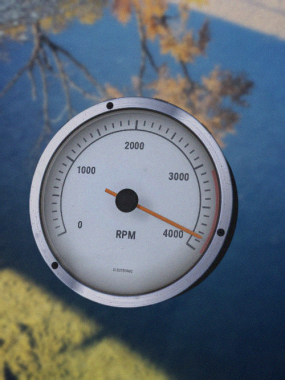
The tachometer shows 3850 rpm
